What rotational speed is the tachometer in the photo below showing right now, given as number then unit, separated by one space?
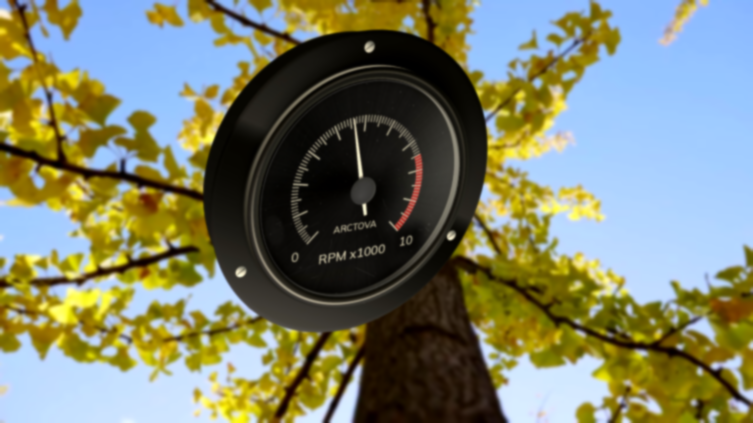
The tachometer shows 4500 rpm
